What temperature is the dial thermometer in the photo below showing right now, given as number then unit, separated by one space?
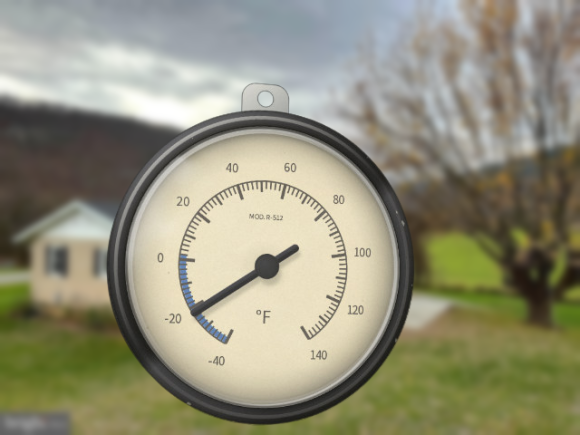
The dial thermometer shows -22 °F
